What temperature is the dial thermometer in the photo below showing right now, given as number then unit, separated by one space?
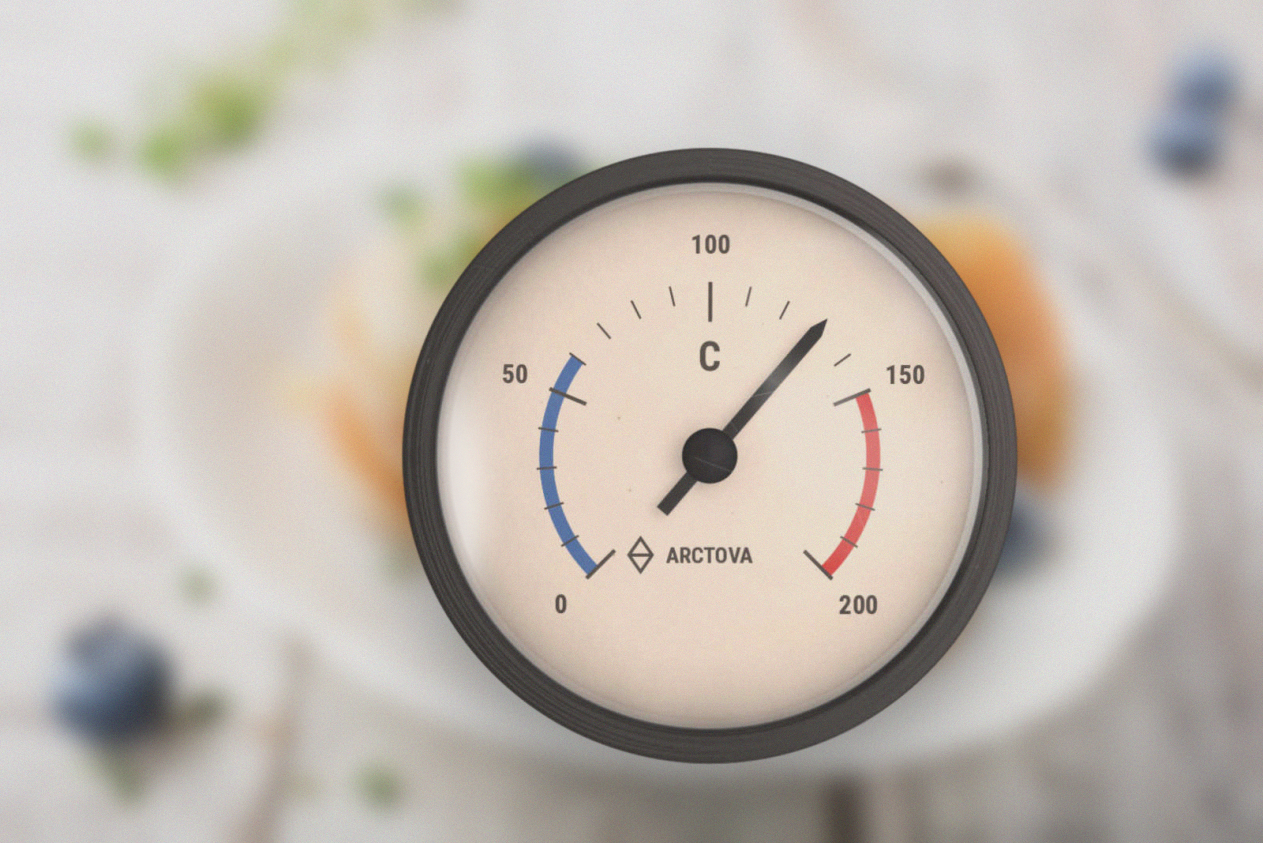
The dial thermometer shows 130 °C
